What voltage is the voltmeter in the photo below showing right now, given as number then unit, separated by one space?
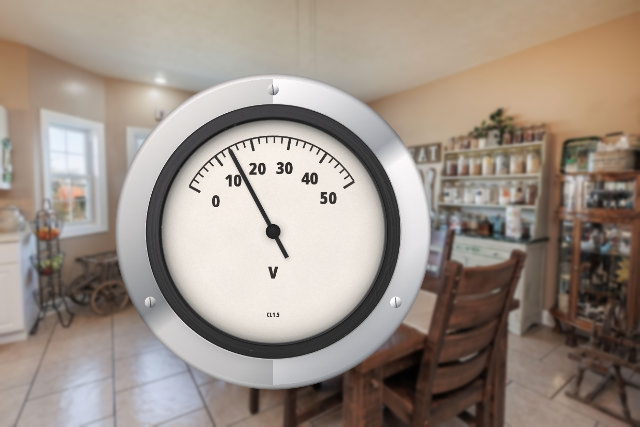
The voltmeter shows 14 V
